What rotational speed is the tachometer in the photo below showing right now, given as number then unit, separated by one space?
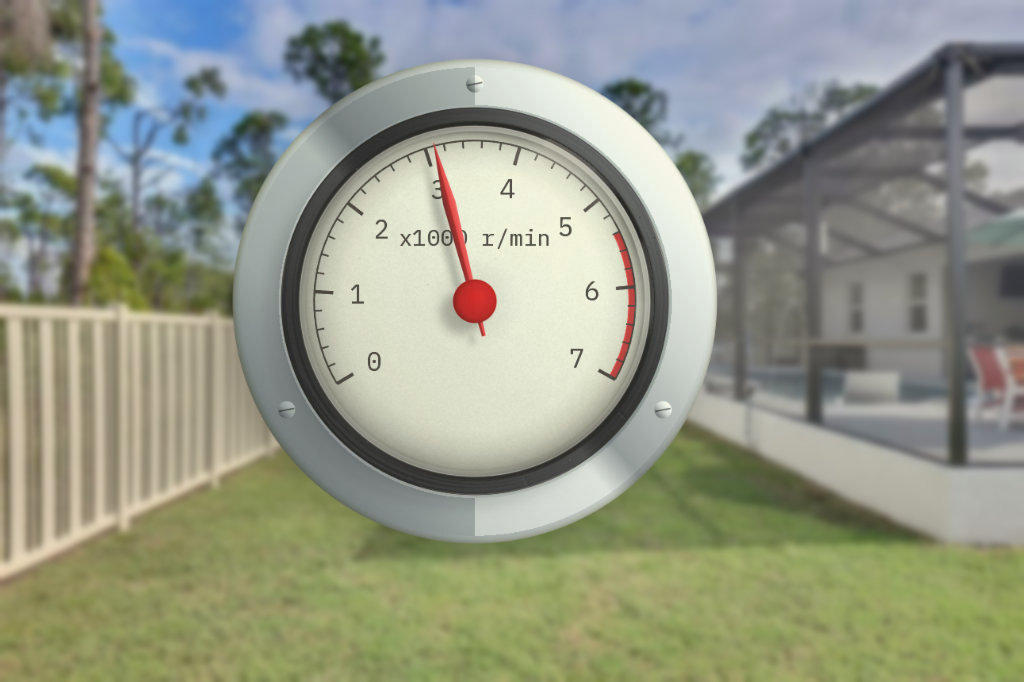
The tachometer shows 3100 rpm
